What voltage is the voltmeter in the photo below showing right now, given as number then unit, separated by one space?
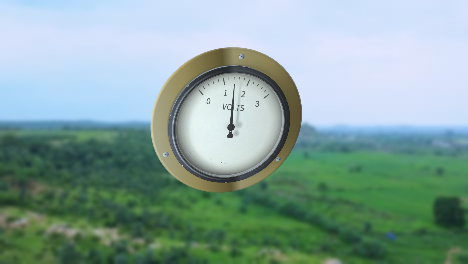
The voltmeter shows 1.4 V
